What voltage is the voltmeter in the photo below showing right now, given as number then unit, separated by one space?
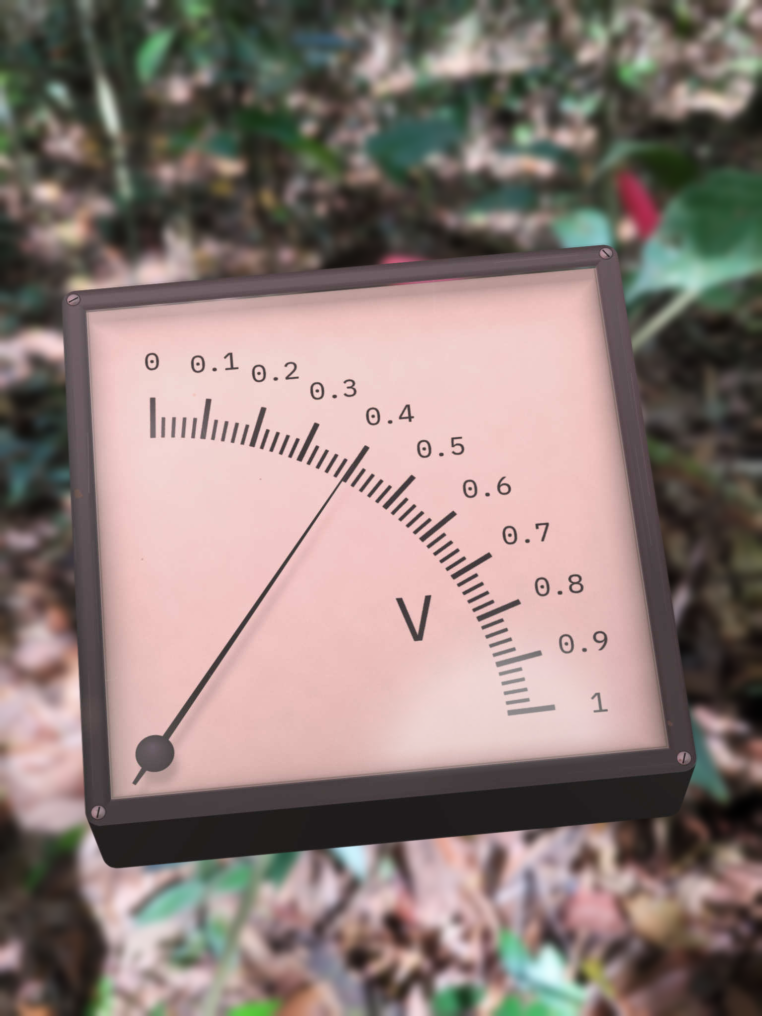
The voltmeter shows 0.4 V
